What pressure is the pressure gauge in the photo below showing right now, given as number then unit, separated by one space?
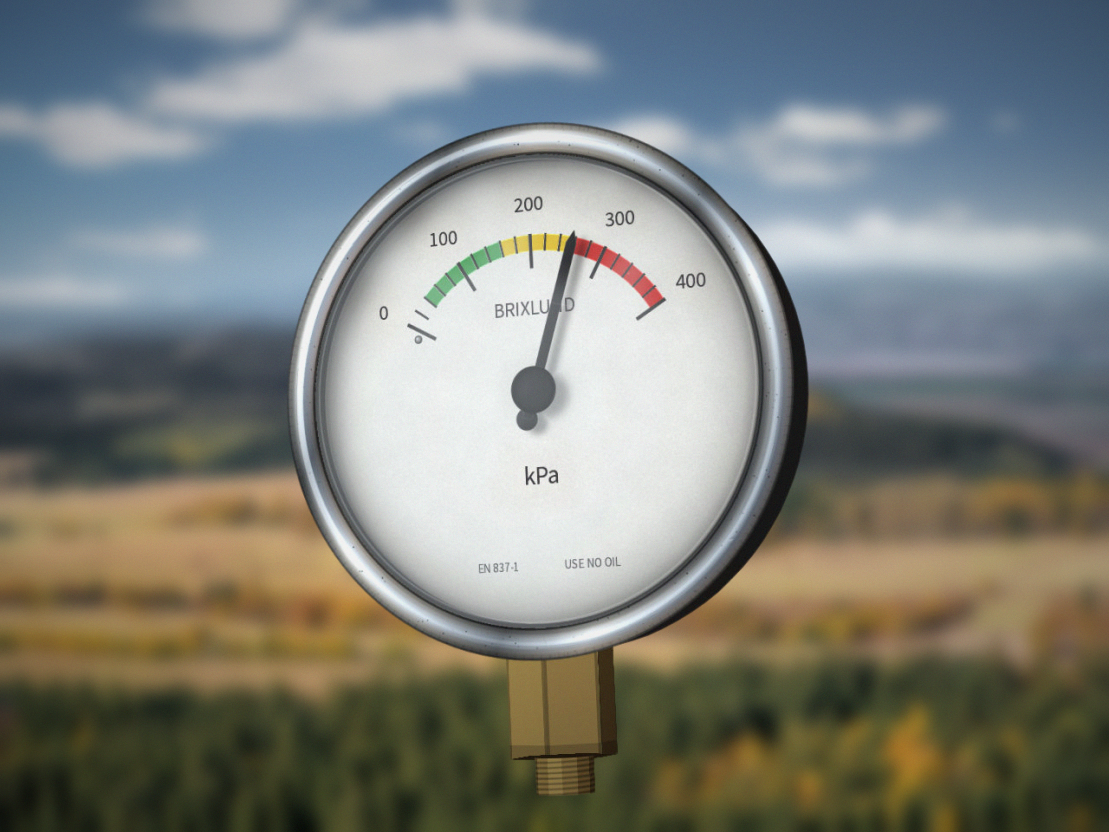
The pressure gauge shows 260 kPa
